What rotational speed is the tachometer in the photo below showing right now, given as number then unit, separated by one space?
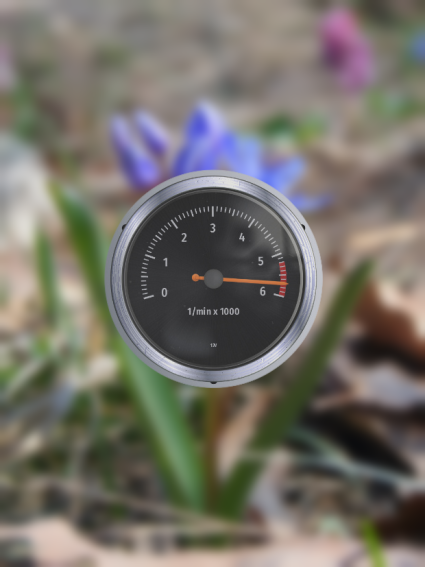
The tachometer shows 5700 rpm
